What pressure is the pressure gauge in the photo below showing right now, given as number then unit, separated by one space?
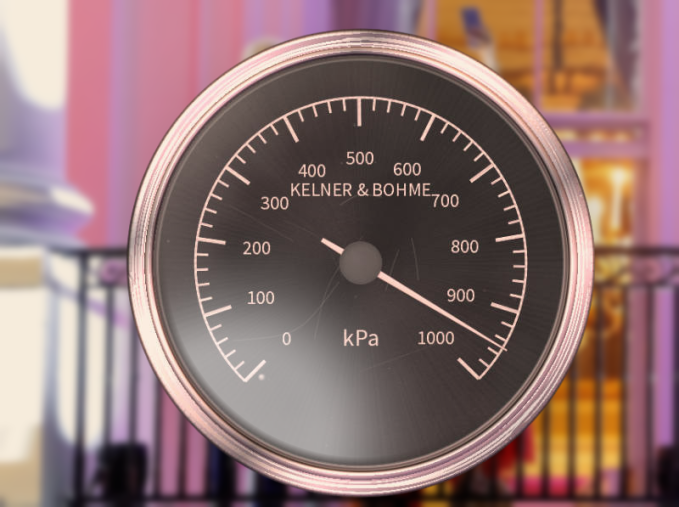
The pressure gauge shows 950 kPa
